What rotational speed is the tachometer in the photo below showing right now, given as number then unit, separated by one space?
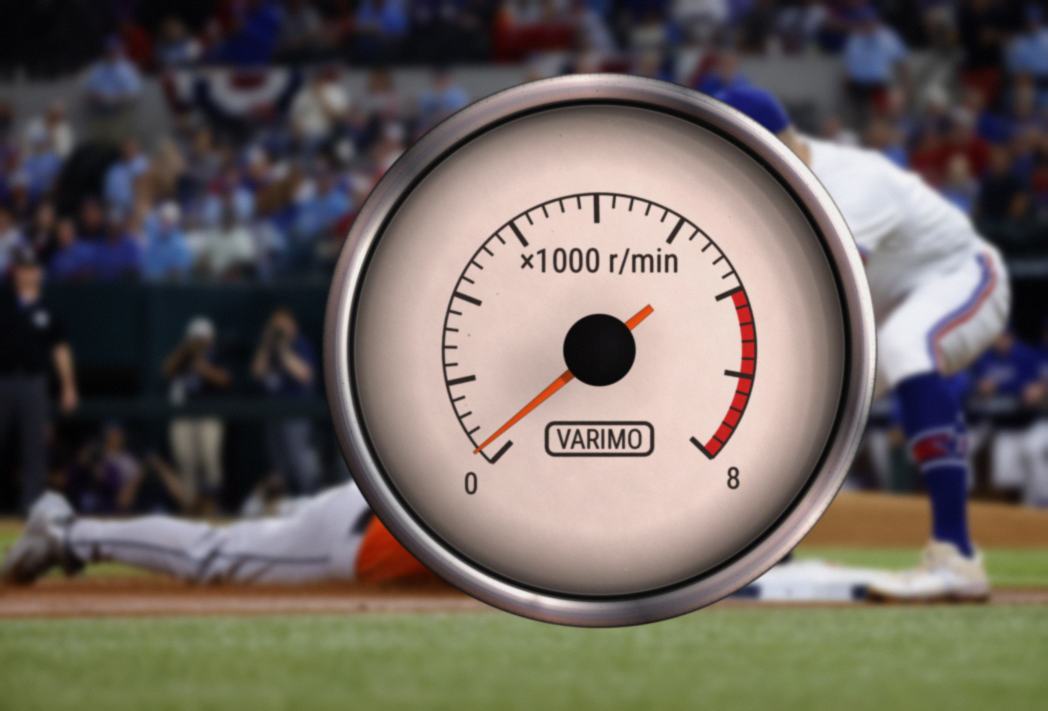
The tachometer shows 200 rpm
